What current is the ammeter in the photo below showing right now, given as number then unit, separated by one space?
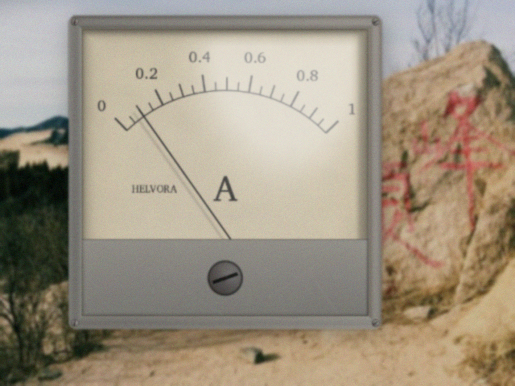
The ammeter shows 0.1 A
